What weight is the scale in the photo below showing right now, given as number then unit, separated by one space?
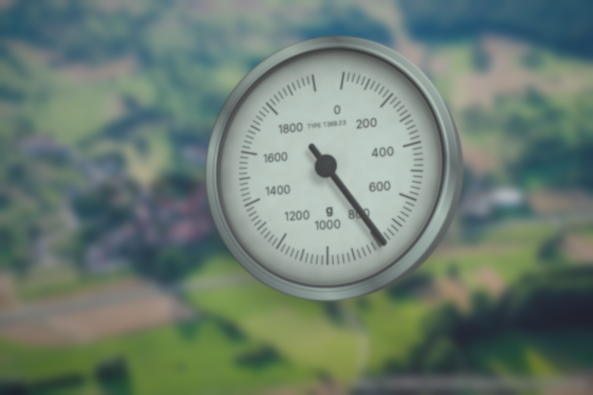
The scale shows 780 g
